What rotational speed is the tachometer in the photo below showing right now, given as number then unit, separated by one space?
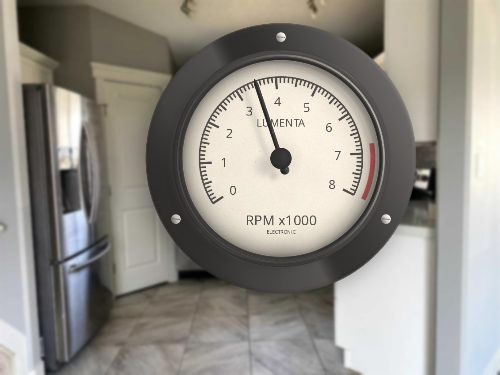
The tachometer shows 3500 rpm
